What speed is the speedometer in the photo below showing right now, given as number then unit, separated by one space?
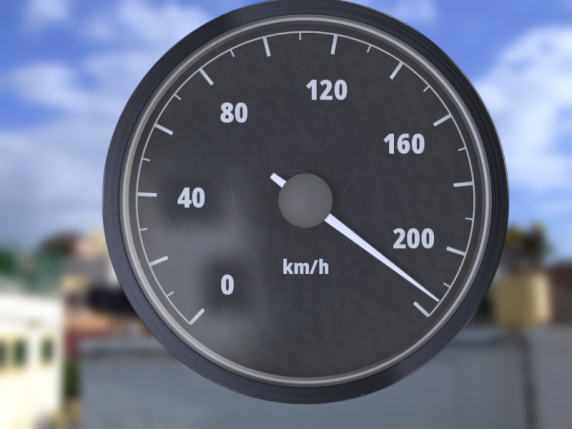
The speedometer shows 215 km/h
